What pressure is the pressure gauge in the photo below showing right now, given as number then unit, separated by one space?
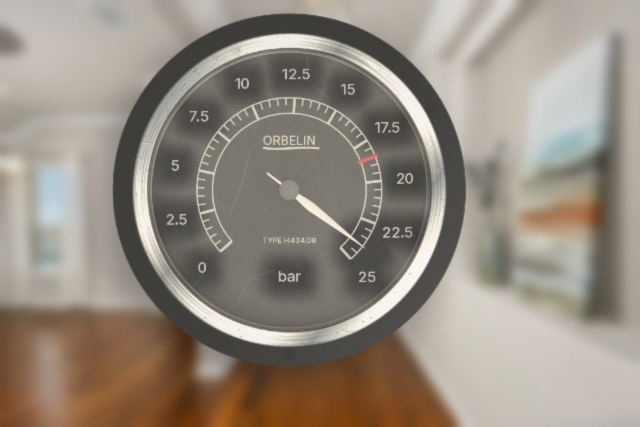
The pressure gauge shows 24 bar
